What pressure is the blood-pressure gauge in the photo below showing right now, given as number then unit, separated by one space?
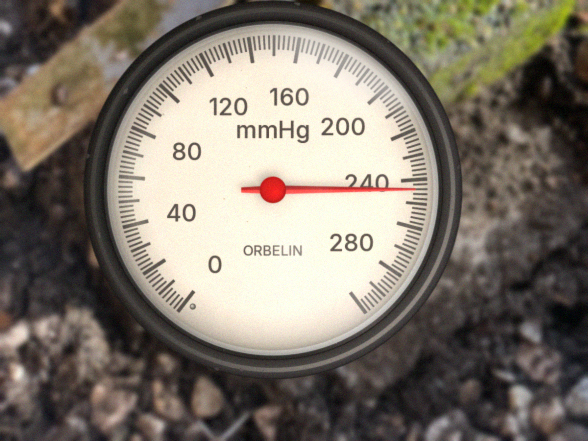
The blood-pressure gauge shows 244 mmHg
